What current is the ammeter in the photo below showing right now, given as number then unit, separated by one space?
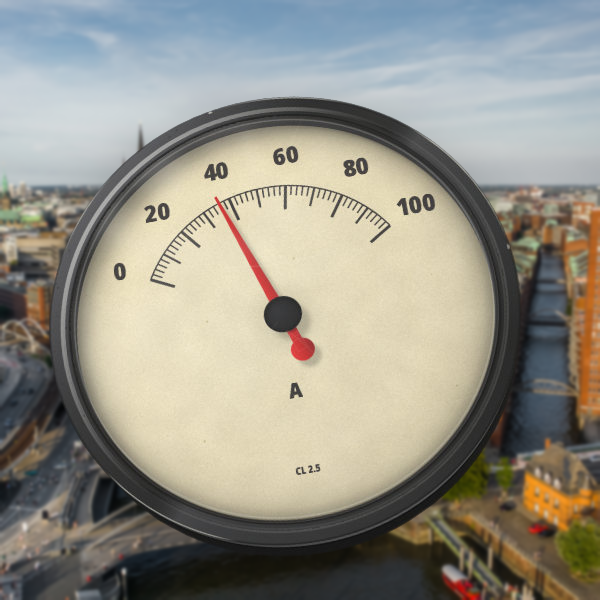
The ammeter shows 36 A
